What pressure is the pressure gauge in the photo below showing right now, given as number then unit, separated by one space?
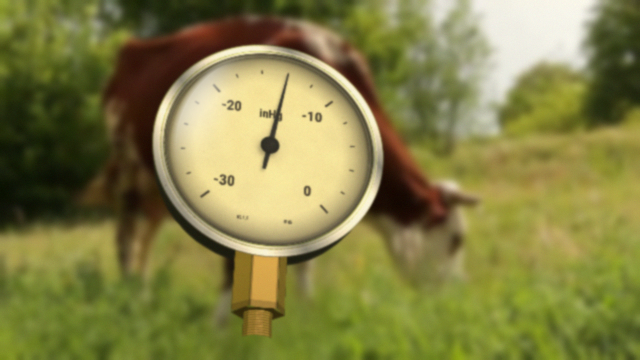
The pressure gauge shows -14 inHg
